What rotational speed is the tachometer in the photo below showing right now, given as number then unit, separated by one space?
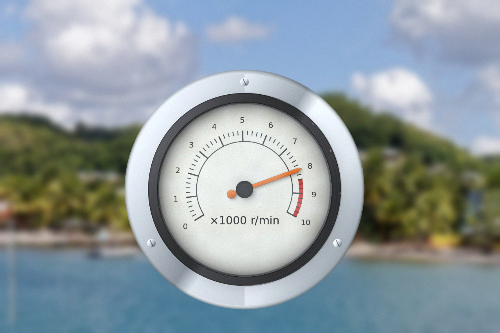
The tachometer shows 8000 rpm
